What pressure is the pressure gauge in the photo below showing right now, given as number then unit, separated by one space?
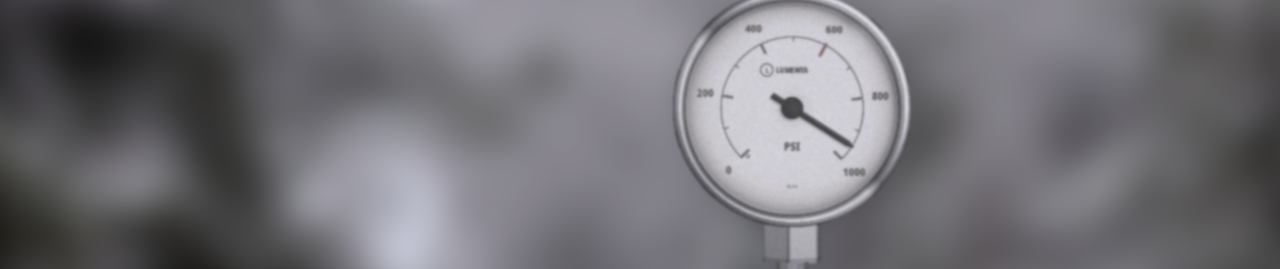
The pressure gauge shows 950 psi
